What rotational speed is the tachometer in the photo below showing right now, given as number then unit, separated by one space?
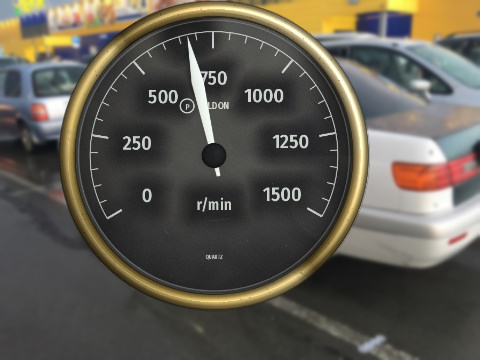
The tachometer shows 675 rpm
